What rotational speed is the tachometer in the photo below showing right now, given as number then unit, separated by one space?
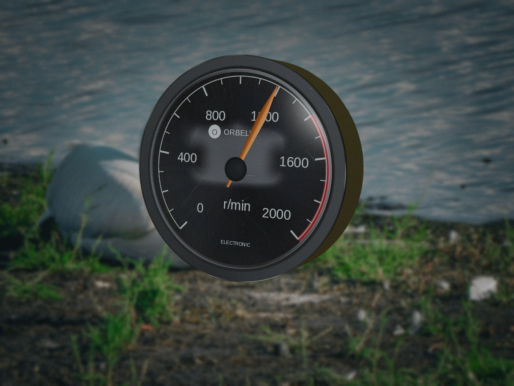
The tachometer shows 1200 rpm
